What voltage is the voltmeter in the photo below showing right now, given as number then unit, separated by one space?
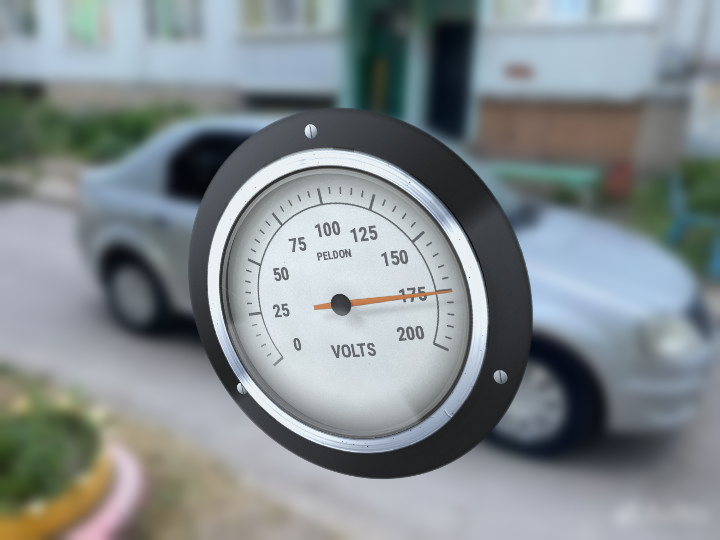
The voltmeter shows 175 V
